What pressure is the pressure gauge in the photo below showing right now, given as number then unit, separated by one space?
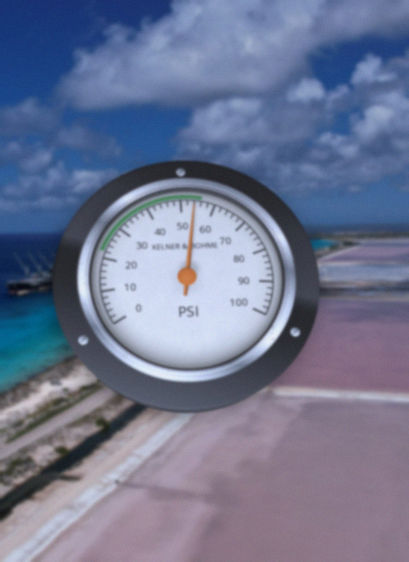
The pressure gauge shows 54 psi
